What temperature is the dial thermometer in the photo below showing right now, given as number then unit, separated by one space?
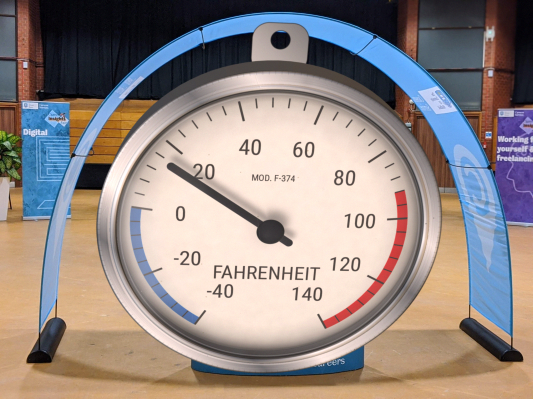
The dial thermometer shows 16 °F
